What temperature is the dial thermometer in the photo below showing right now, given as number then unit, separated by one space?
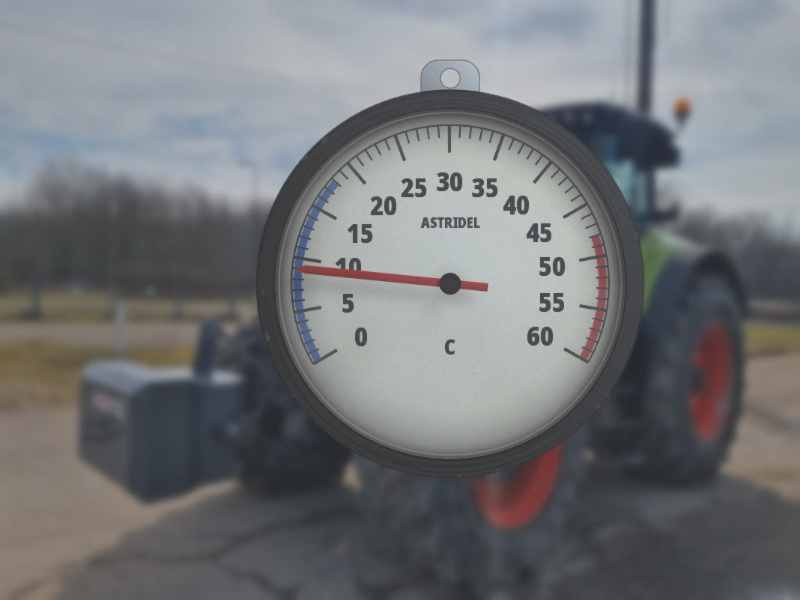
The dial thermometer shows 9 °C
